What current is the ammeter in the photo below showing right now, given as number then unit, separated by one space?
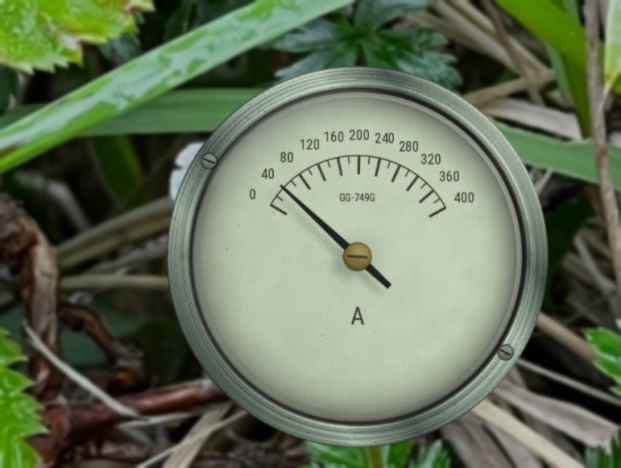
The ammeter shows 40 A
